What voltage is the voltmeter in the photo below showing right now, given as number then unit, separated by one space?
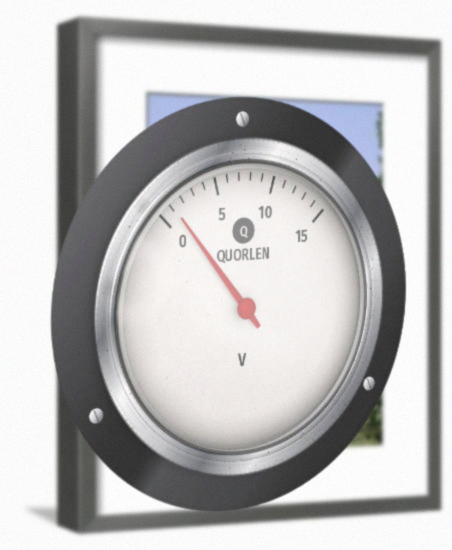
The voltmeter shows 1 V
